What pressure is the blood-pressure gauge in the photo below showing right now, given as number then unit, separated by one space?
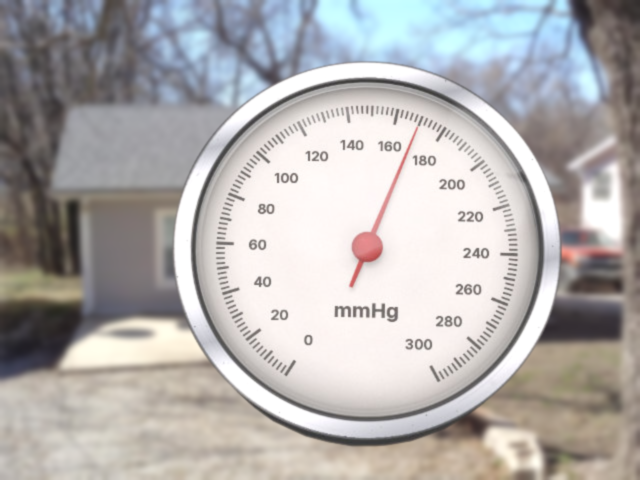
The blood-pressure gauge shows 170 mmHg
